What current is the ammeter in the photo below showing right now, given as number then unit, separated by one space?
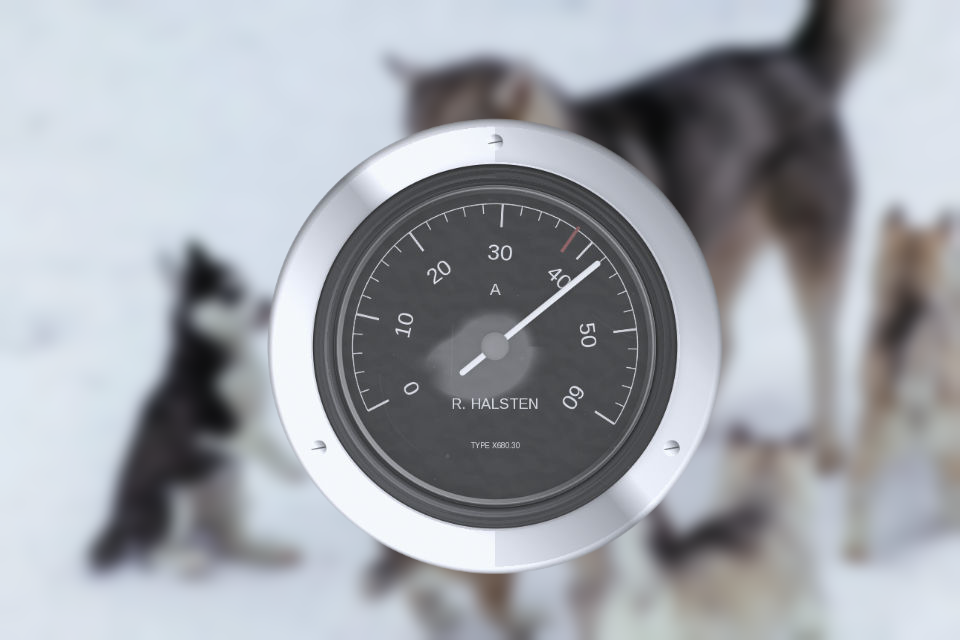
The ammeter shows 42 A
